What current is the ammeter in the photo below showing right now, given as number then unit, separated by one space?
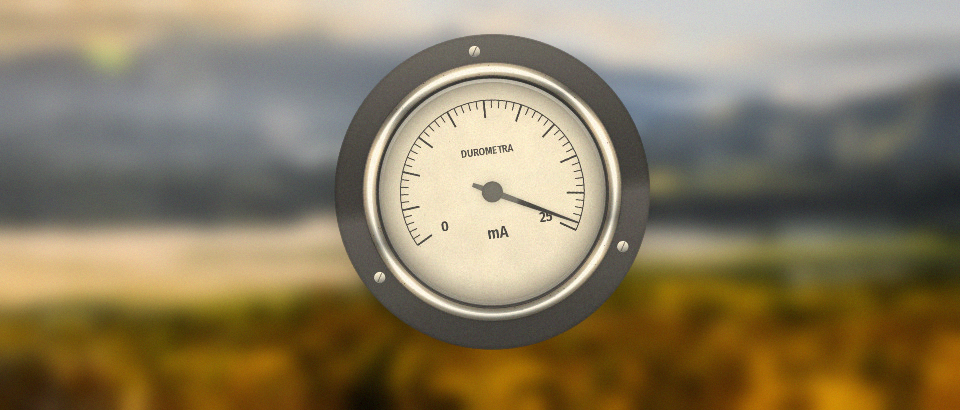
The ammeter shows 24.5 mA
